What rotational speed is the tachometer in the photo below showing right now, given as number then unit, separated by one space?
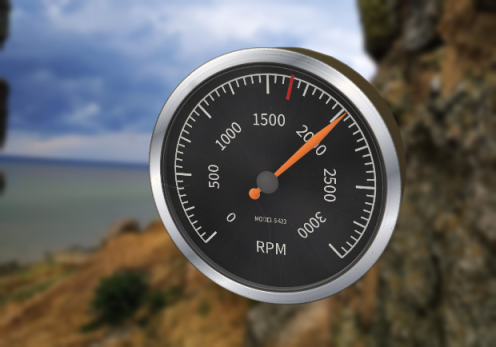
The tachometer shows 2025 rpm
